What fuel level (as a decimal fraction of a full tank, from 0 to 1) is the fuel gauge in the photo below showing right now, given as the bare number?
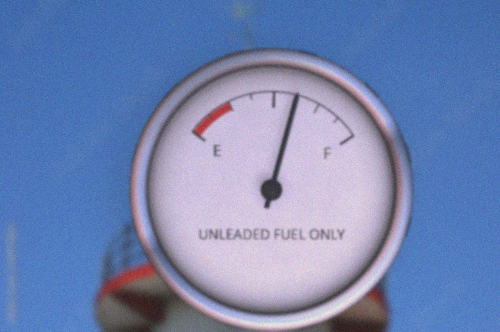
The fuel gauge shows 0.625
